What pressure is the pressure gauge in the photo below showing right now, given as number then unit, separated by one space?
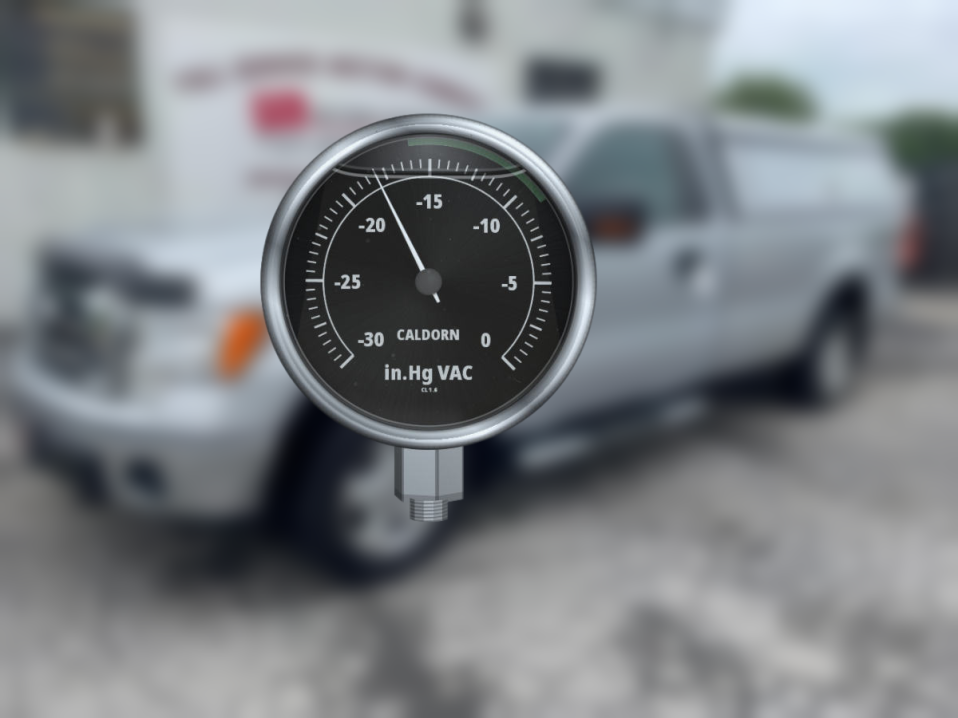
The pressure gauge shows -18 inHg
